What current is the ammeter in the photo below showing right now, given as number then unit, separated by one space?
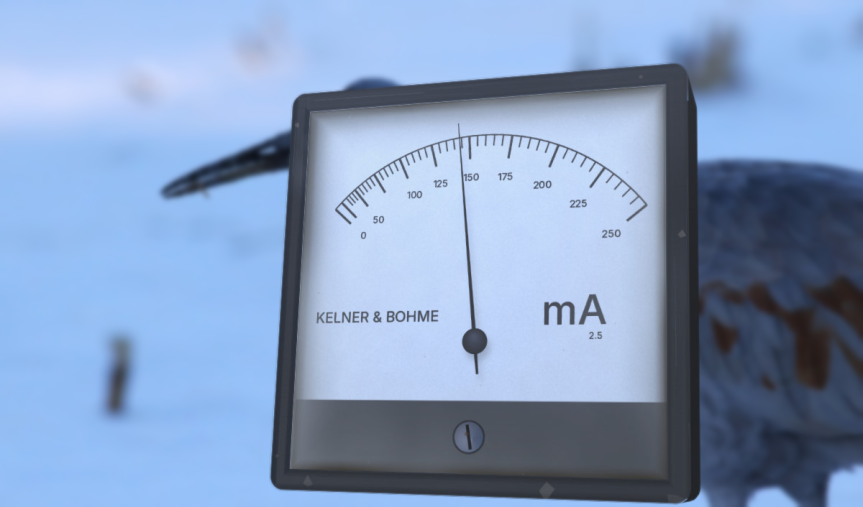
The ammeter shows 145 mA
